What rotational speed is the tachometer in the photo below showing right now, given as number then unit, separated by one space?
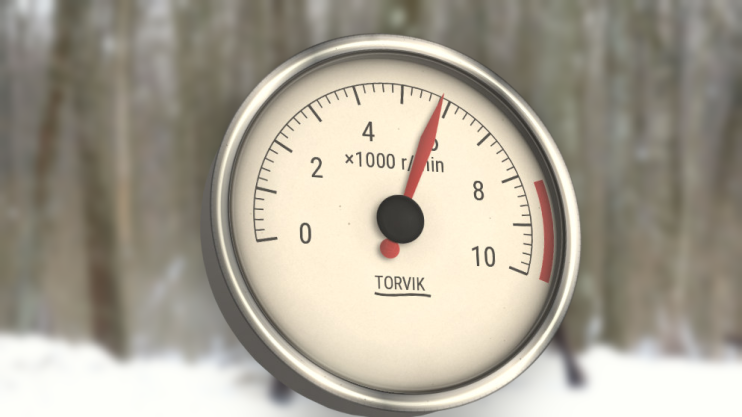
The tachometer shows 5800 rpm
